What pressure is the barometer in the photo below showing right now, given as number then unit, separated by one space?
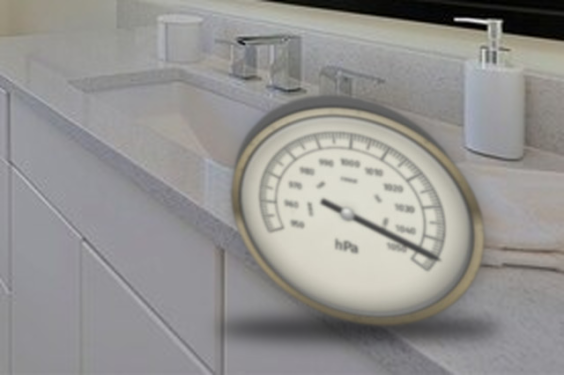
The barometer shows 1045 hPa
